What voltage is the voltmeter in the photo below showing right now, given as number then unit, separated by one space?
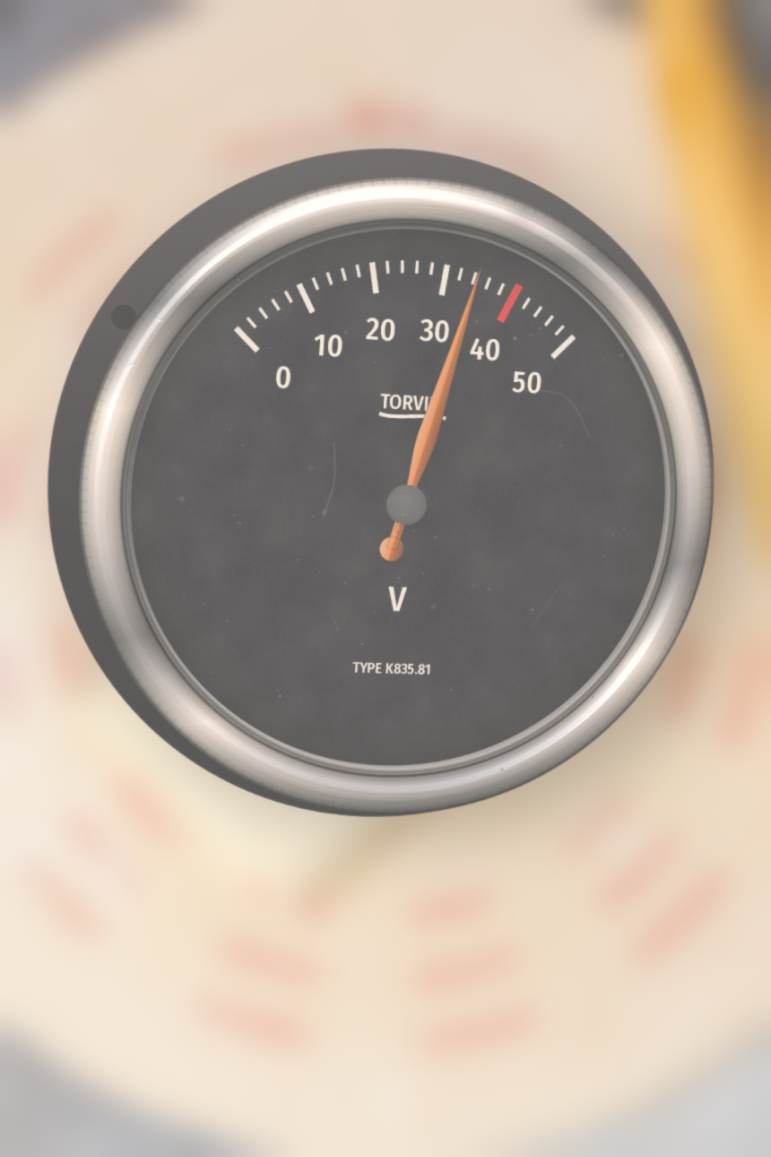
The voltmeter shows 34 V
